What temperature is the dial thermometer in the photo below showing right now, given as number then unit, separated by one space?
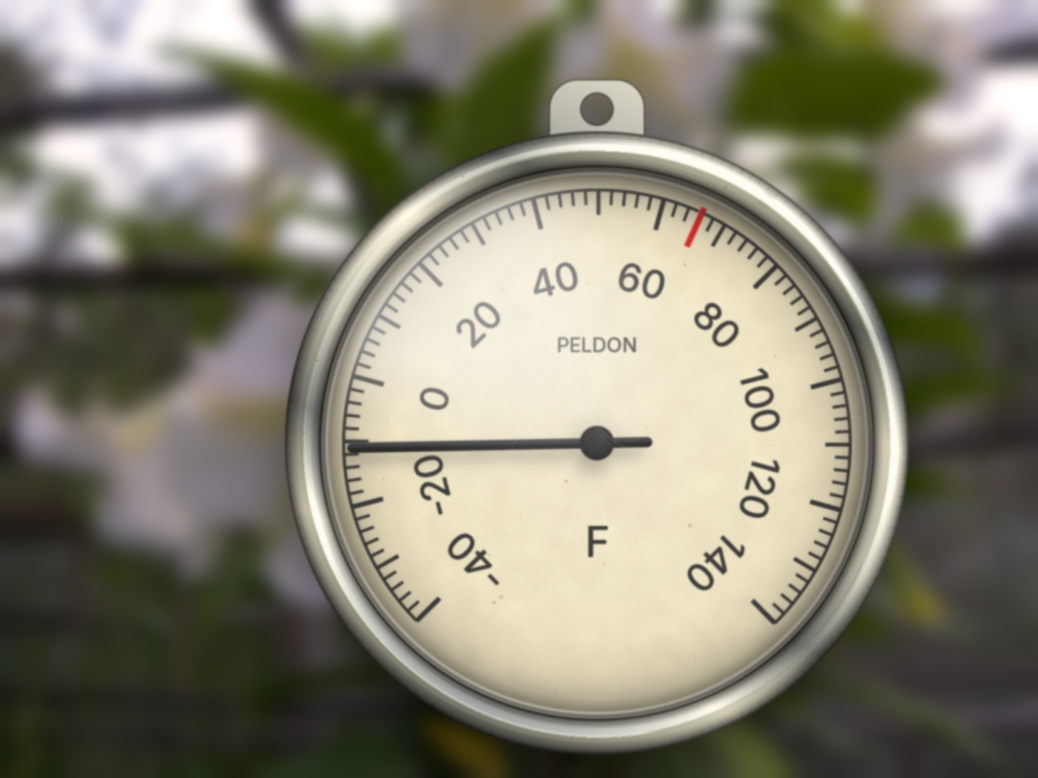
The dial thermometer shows -11 °F
